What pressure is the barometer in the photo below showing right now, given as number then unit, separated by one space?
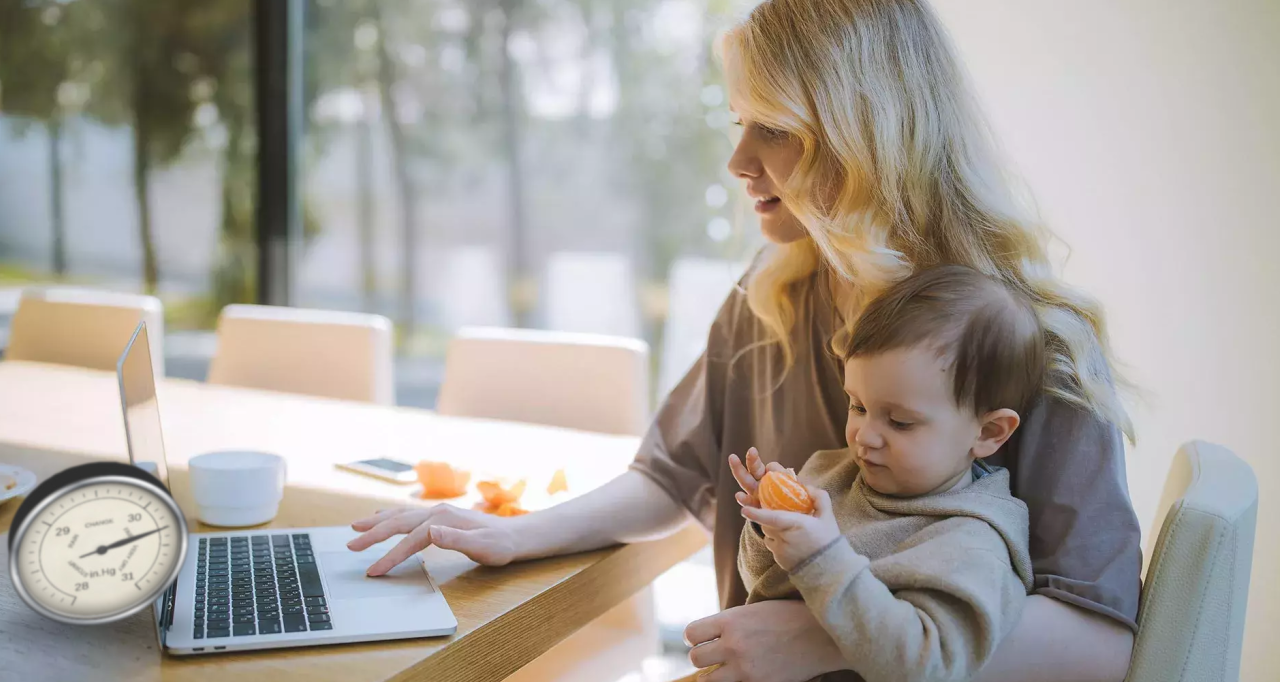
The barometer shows 30.3 inHg
